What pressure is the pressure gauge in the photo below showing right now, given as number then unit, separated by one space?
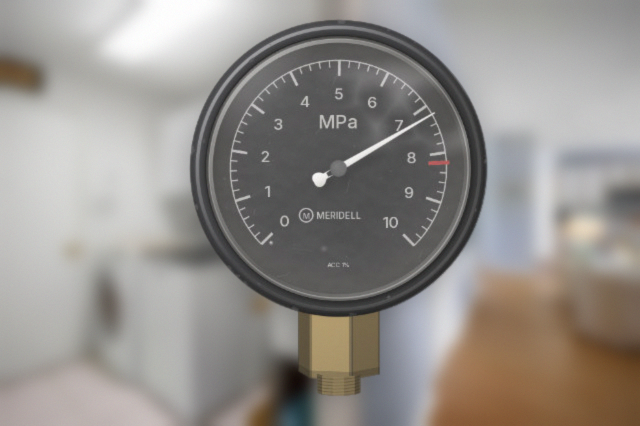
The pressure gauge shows 7.2 MPa
